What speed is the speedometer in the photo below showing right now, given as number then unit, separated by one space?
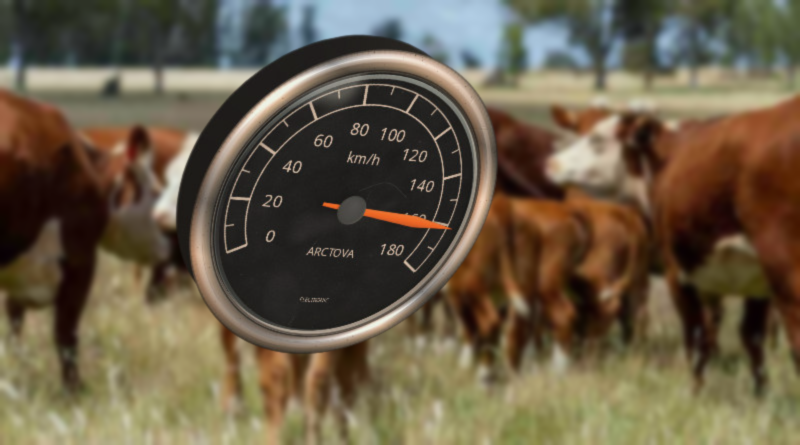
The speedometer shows 160 km/h
